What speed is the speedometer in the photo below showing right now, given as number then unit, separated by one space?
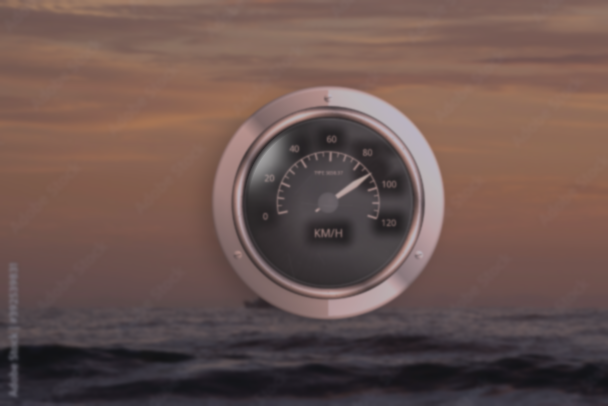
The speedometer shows 90 km/h
